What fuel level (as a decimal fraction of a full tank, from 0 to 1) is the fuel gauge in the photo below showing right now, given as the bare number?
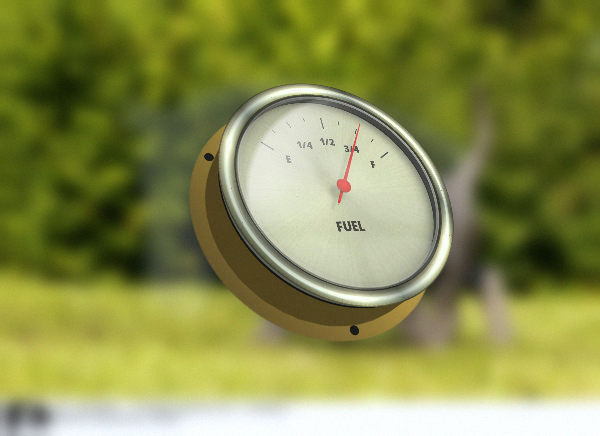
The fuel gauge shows 0.75
